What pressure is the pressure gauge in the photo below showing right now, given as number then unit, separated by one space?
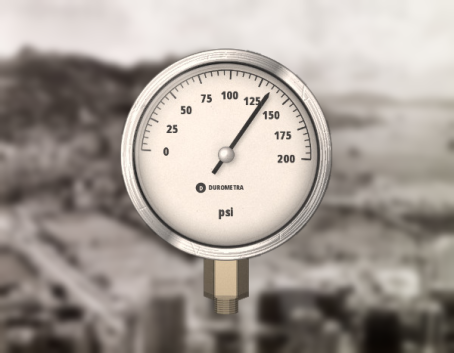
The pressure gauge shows 135 psi
